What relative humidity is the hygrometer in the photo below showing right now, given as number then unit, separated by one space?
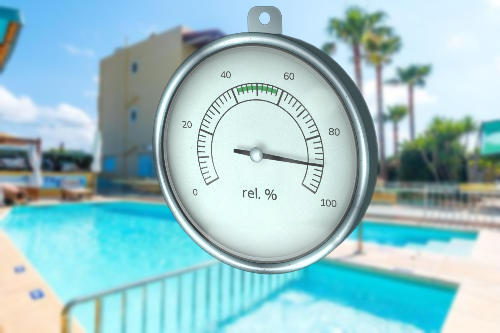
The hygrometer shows 90 %
